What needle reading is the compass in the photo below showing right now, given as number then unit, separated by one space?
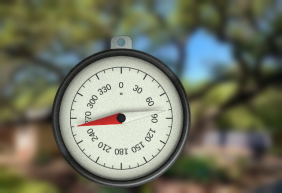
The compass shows 260 °
